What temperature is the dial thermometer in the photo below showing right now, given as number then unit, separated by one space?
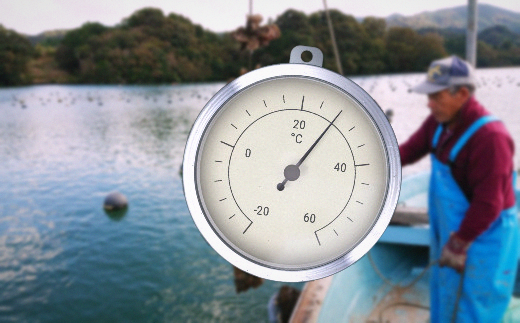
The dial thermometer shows 28 °C
